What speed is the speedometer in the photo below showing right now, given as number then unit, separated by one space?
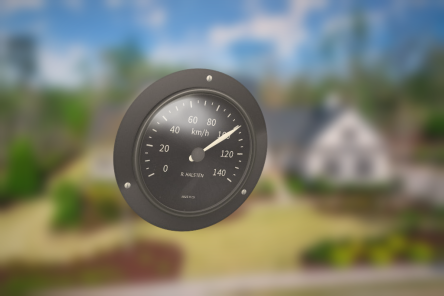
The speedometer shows 100 km/h
